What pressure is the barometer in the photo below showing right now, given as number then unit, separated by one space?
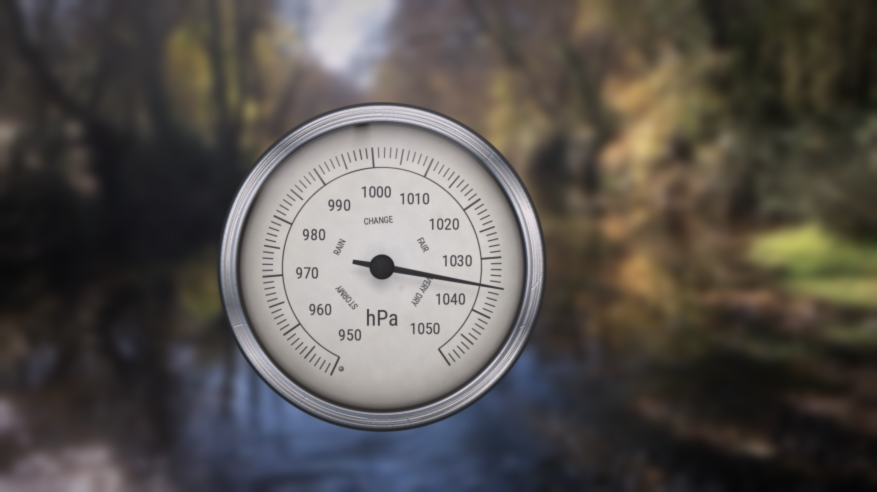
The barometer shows 1035 hPa
